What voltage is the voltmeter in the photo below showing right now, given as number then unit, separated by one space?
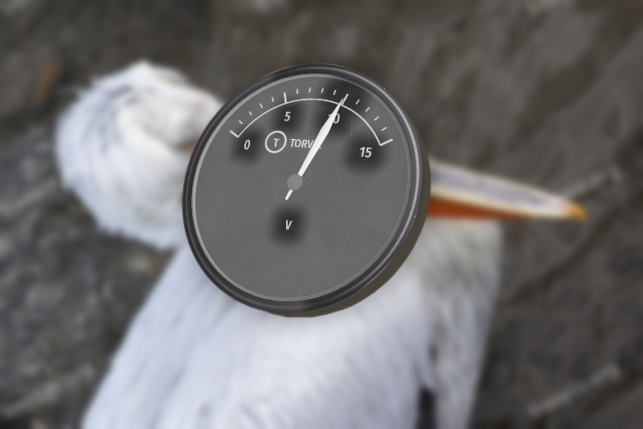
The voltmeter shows 10 V
